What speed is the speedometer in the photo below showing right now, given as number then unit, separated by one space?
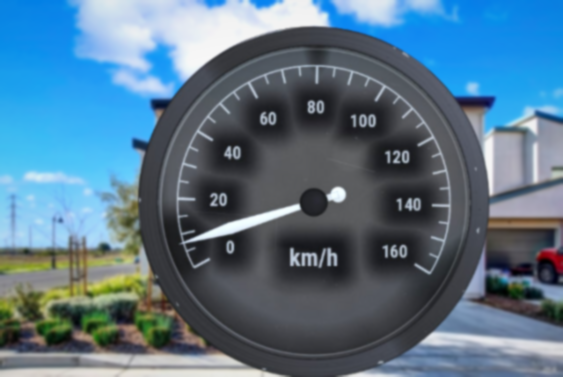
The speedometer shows 7.5 km/h
